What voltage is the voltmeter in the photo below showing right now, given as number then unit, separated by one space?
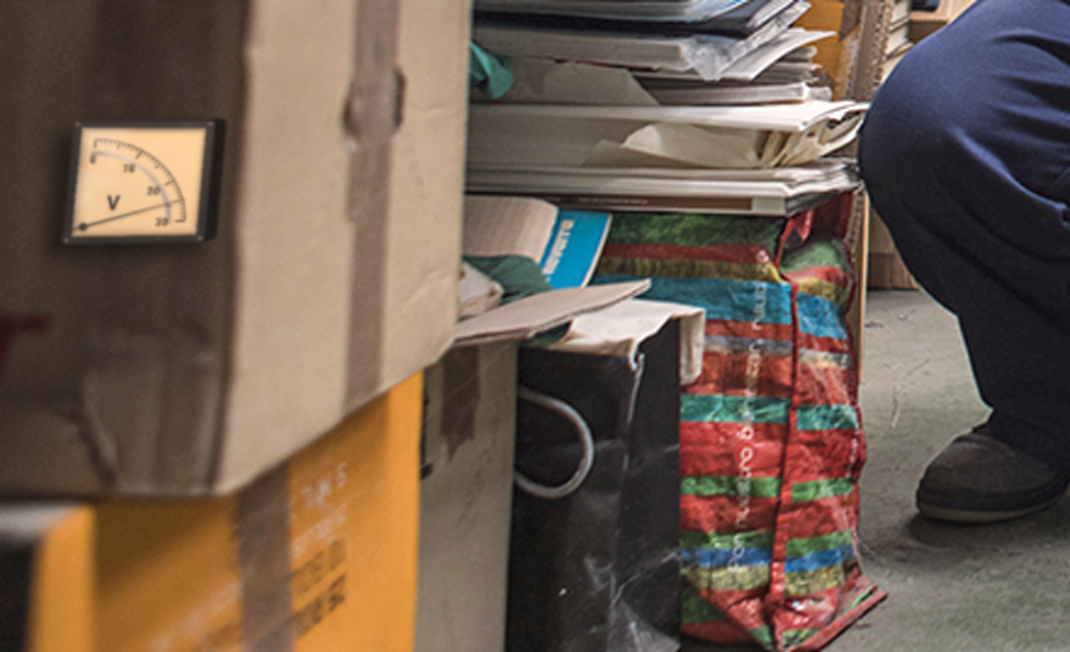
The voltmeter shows 25 V
